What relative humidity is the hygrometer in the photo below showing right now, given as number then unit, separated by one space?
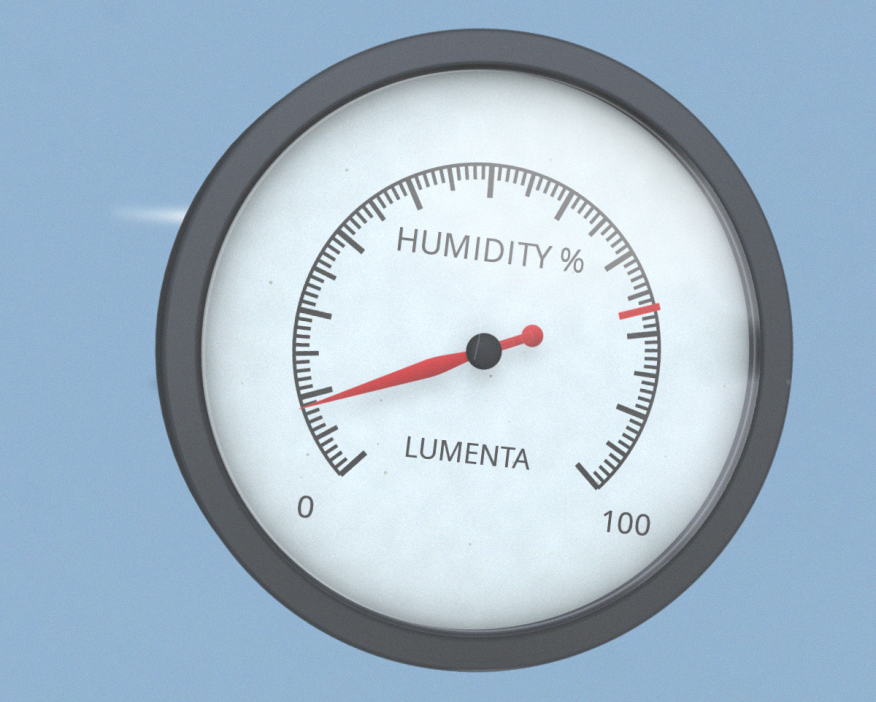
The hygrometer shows 9 %
